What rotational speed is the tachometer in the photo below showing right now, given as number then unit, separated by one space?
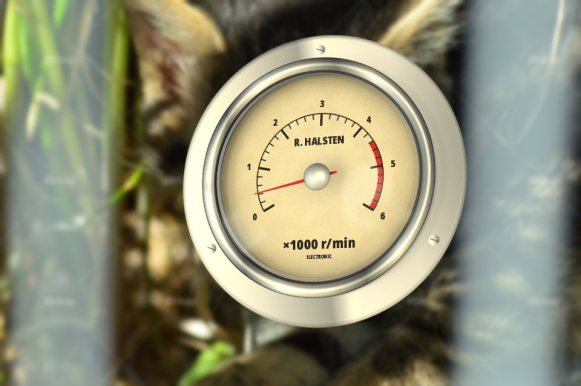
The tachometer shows 400 rpm
